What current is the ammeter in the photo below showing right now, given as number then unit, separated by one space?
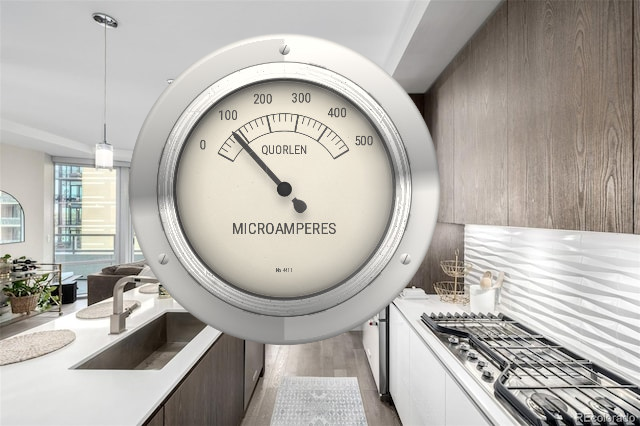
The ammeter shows 80 µA
